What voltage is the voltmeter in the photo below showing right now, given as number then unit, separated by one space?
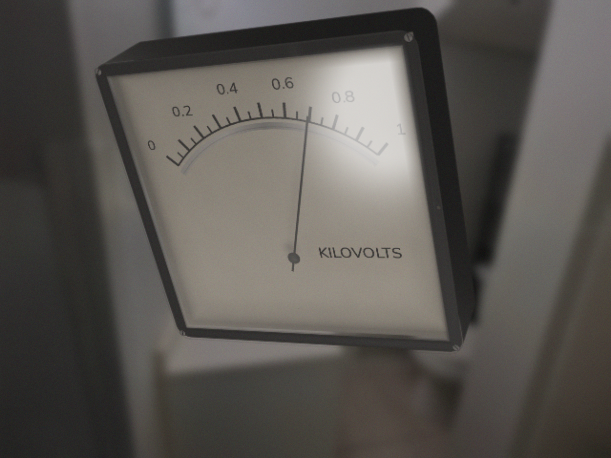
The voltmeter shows 0.7 kV
